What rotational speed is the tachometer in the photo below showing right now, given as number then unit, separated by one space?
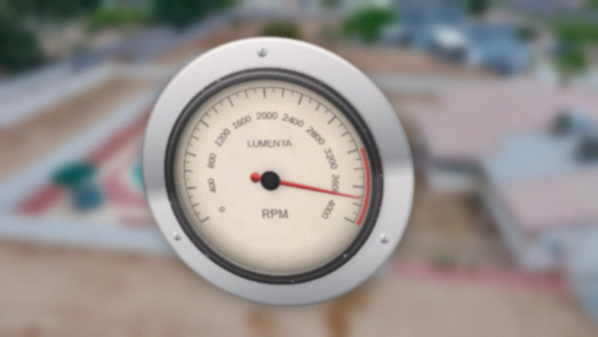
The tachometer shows 3700 rpm
